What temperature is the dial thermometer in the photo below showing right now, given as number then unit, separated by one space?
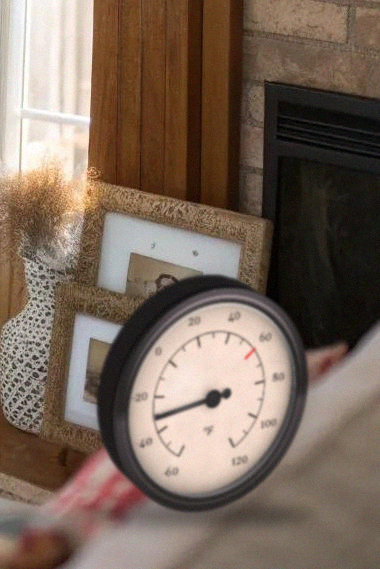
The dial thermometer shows -30 °F
